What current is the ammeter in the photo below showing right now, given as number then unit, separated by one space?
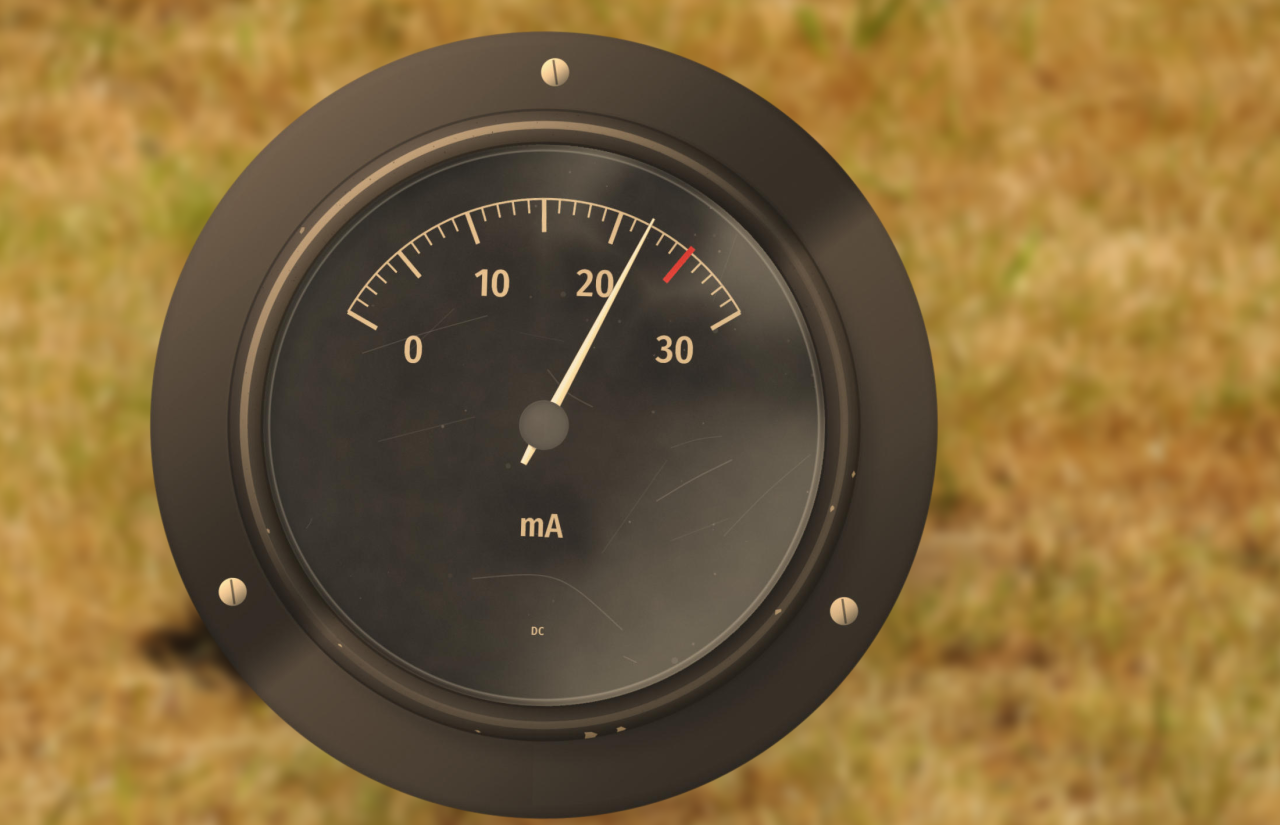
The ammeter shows 22 mA
